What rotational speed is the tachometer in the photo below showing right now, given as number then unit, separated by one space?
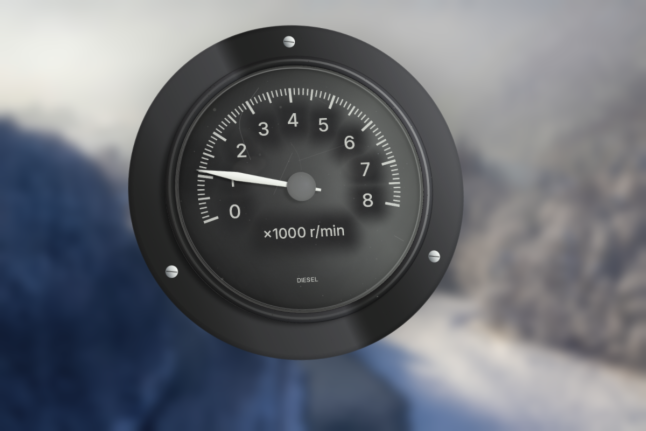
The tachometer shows 1100 rpm
